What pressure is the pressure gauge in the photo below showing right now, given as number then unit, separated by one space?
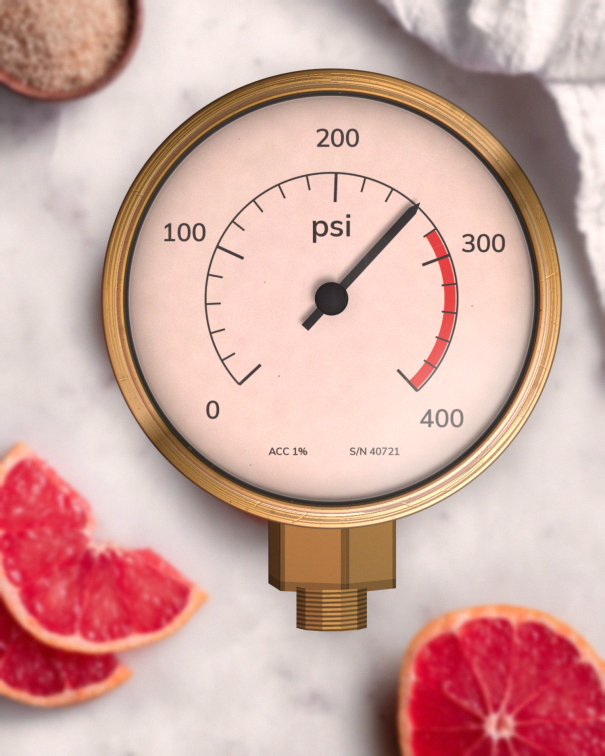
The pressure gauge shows 260 psi
